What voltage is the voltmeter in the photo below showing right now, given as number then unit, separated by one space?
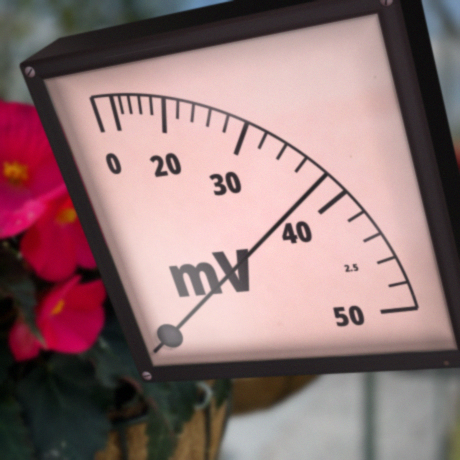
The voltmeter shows 38 mV
